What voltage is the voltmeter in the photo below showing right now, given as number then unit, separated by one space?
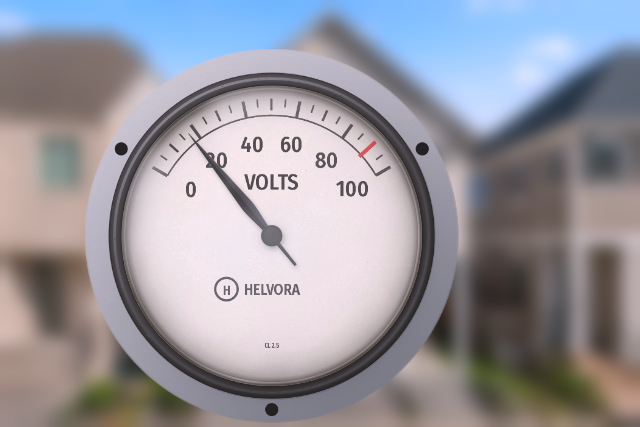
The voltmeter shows 17.5 V
